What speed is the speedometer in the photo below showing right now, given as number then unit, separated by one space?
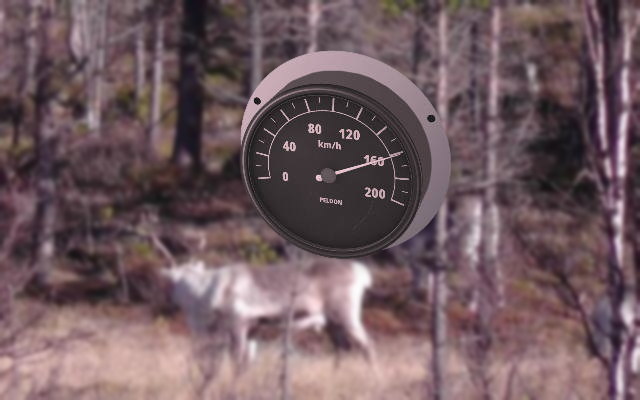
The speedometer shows 160 km/h
